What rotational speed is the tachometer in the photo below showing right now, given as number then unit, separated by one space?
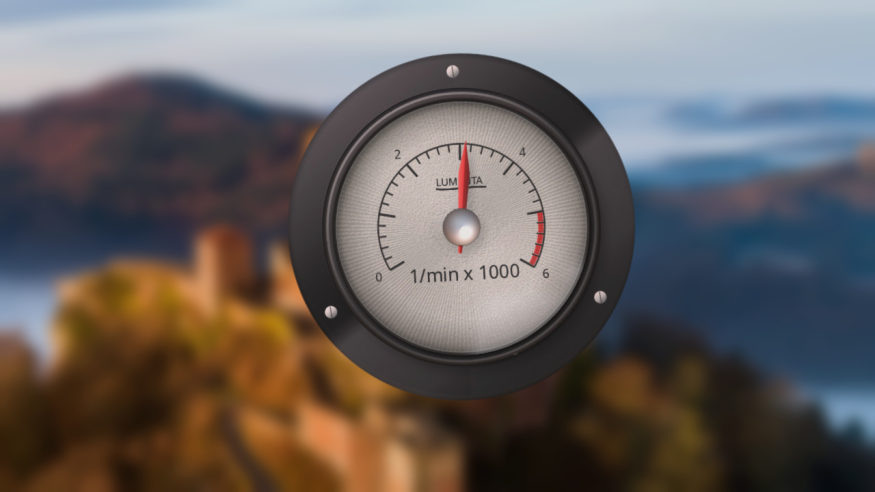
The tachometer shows 3100 rpm
